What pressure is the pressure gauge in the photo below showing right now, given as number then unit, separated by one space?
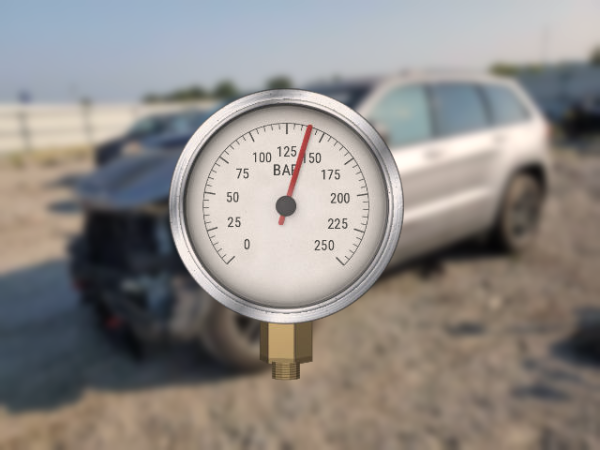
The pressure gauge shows 140 bar
